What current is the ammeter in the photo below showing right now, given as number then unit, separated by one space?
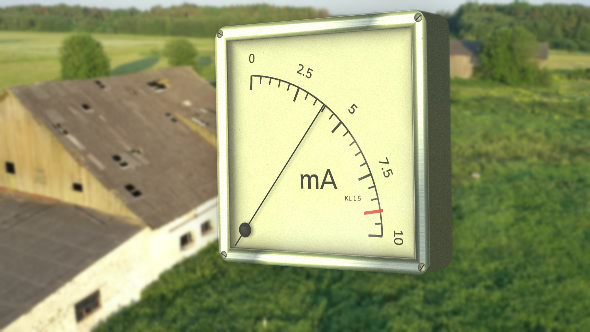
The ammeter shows 4 mA
